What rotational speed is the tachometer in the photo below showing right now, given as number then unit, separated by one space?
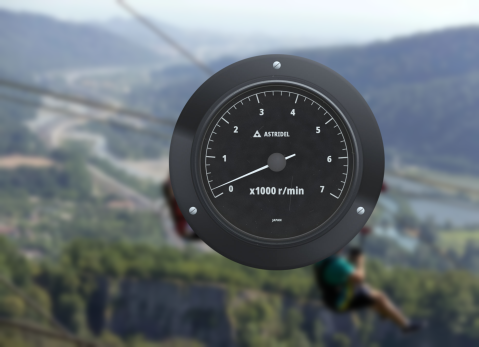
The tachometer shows 200 rpm
